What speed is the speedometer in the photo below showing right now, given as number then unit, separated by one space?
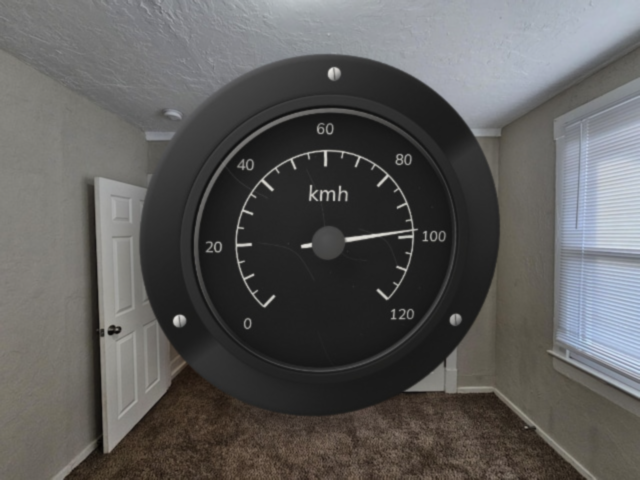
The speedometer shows 97.5 km/h
